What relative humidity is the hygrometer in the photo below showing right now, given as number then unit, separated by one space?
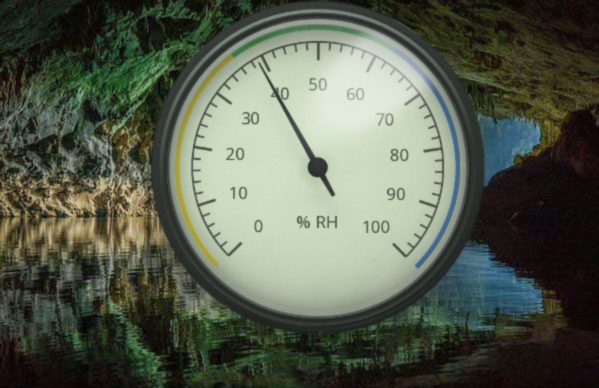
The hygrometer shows 39 %
